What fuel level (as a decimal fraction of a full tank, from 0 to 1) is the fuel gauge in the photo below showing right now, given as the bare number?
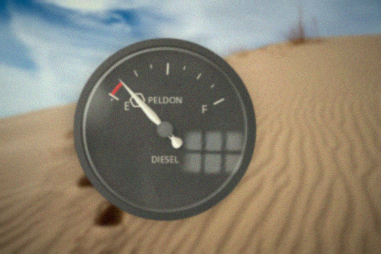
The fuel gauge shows 0.125
